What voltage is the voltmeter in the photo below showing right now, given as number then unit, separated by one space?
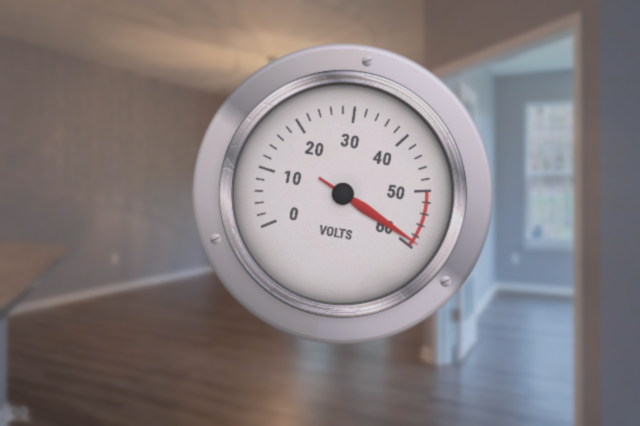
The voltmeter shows 59 V
